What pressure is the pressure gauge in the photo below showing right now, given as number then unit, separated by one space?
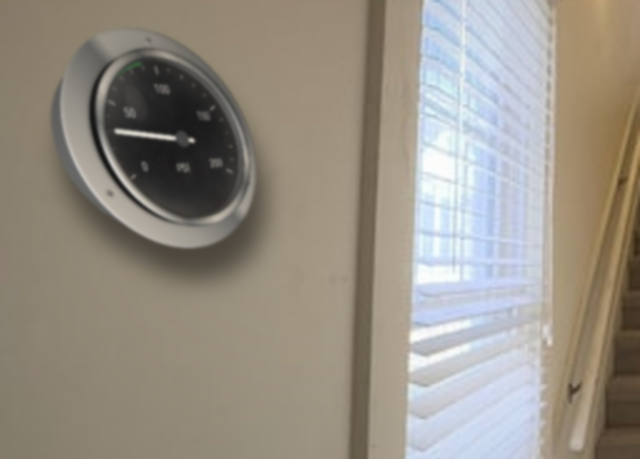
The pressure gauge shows 30 psi
